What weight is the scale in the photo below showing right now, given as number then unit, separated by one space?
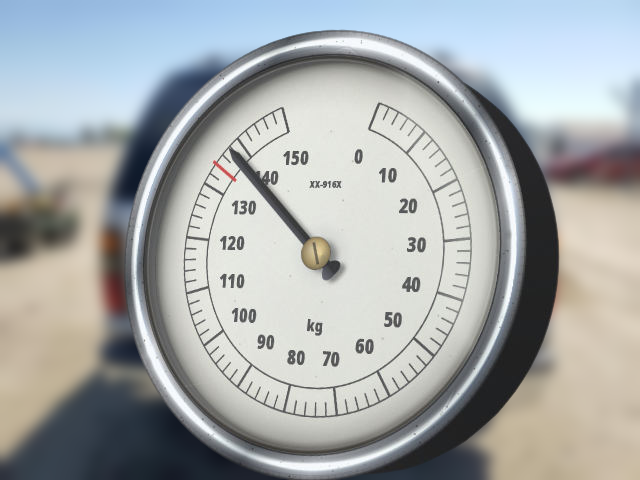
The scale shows 138 kg
